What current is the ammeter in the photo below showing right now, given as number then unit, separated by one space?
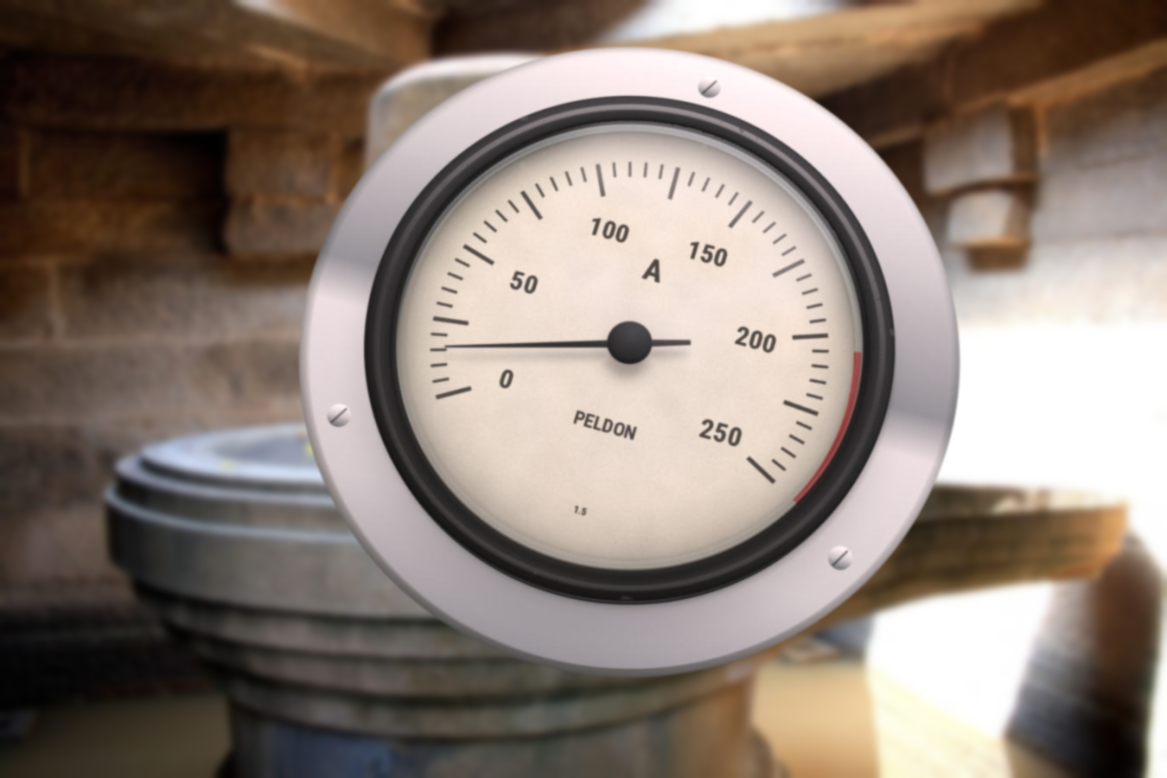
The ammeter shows 15 A
